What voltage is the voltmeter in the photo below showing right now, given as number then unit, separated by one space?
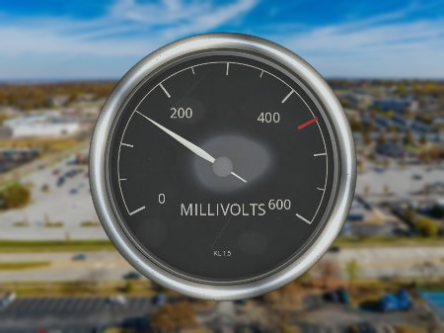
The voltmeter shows 150 mV
